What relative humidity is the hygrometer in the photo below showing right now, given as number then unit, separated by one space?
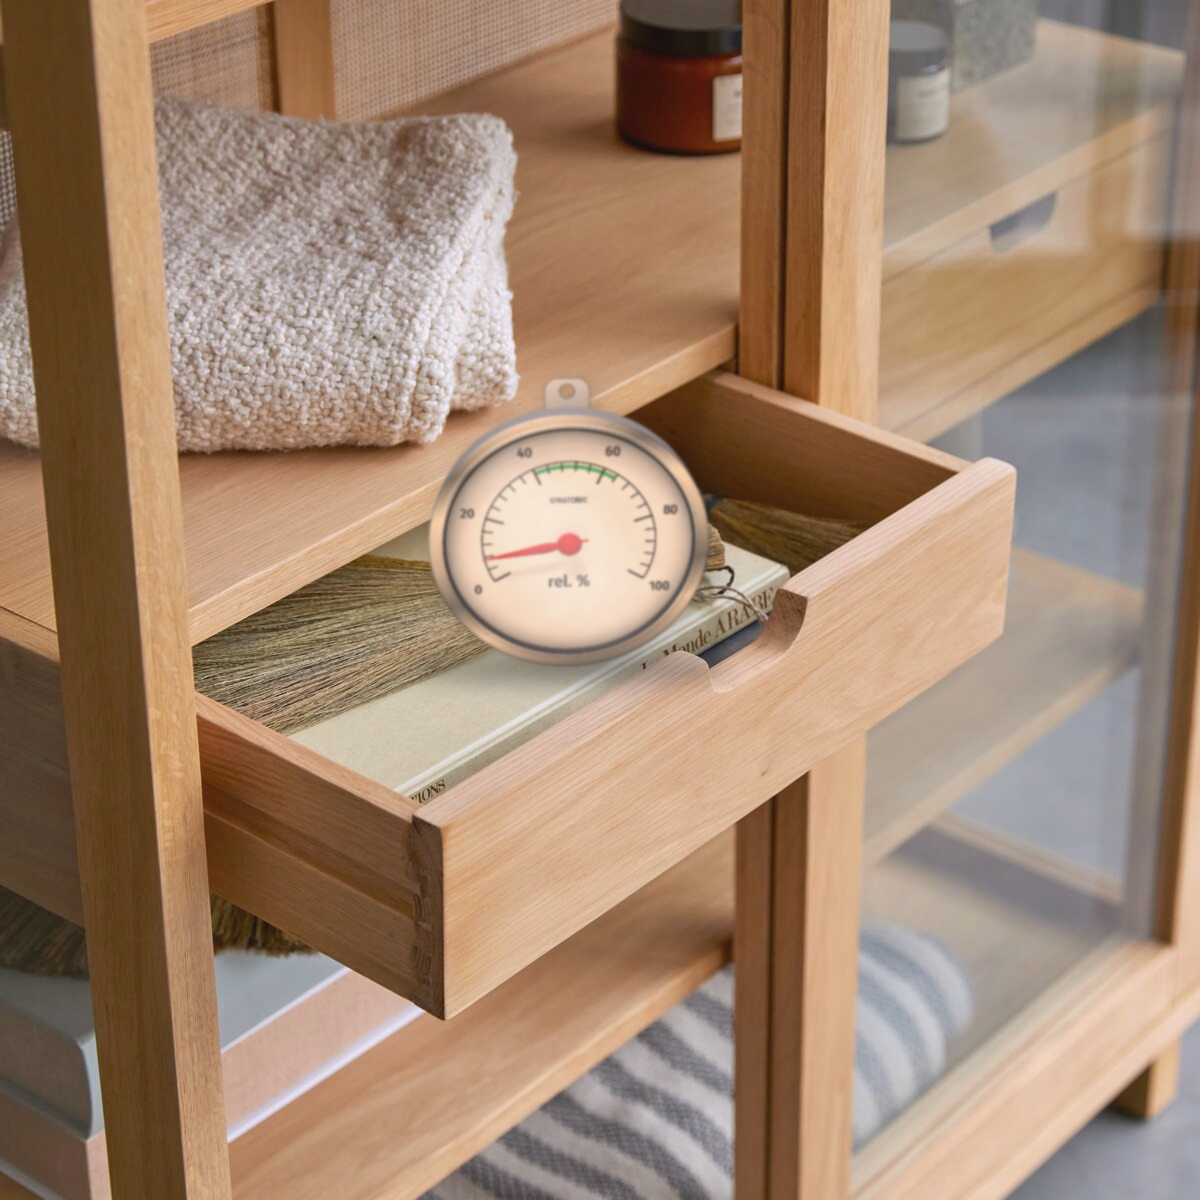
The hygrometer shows 8 %
